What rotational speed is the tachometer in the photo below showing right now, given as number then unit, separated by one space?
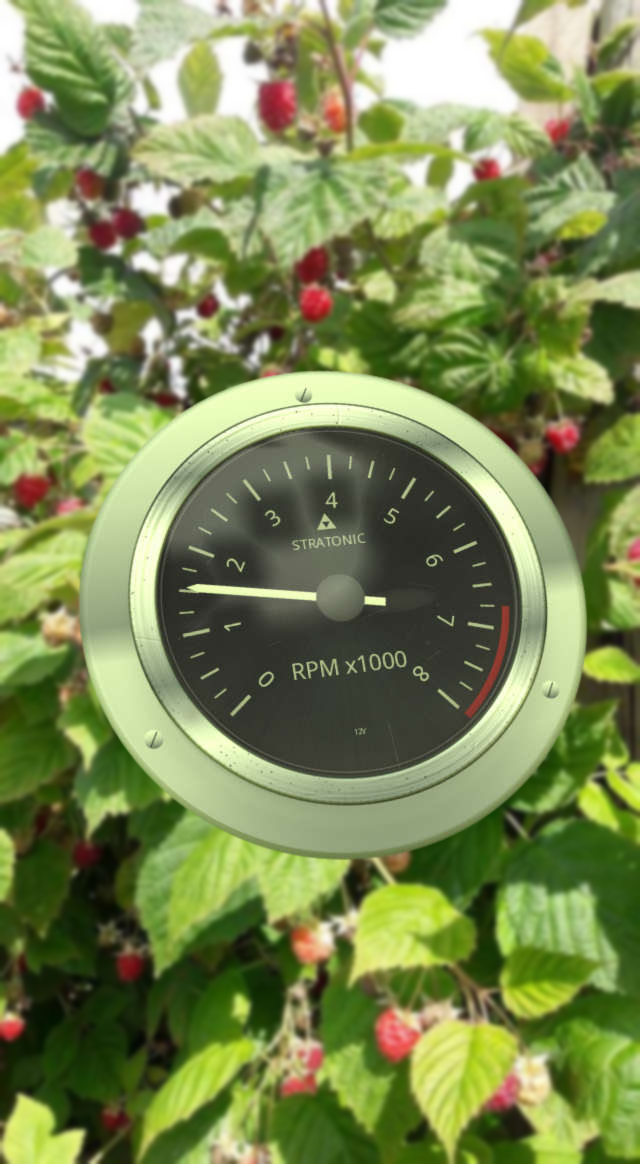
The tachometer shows 1500 rpm
